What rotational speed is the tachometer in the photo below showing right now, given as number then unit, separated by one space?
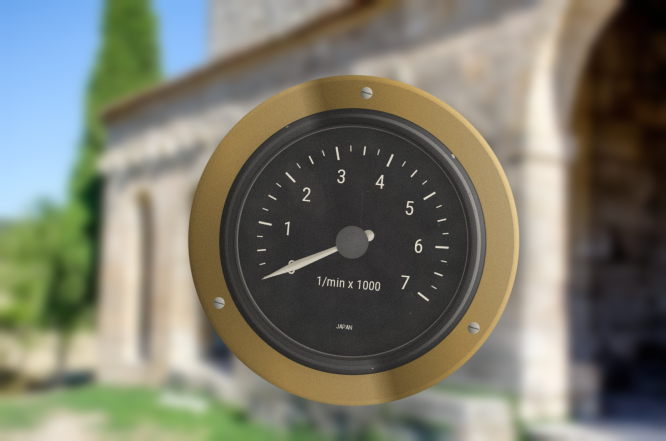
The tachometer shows 0 rpm
